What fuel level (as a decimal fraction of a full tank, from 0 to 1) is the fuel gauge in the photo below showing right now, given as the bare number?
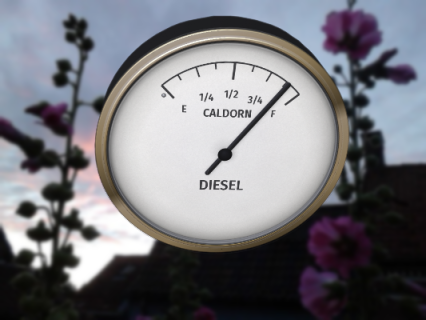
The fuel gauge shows 0.875
